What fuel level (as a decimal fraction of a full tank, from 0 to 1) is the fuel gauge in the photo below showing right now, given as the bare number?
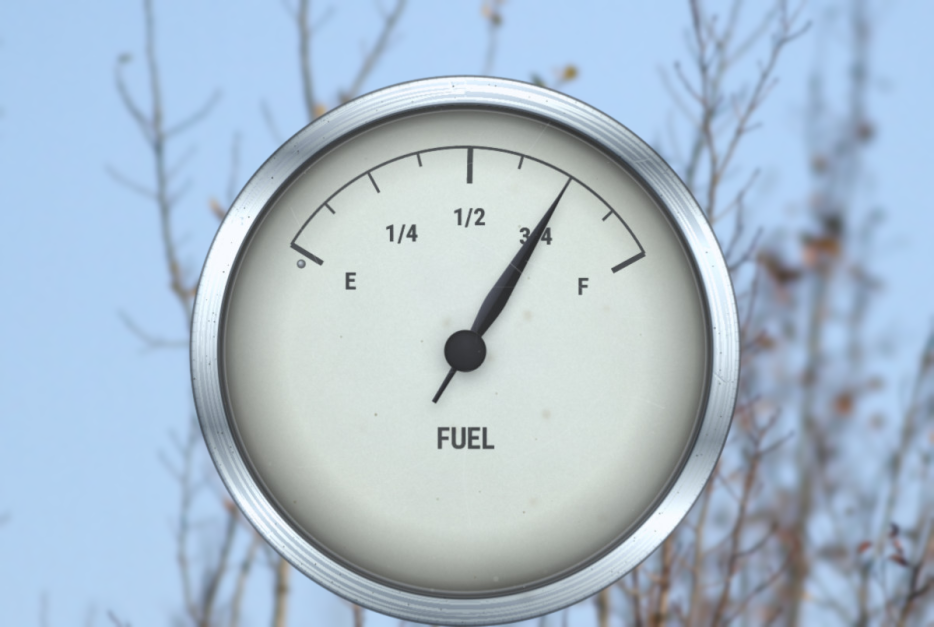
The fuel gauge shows 0.75
